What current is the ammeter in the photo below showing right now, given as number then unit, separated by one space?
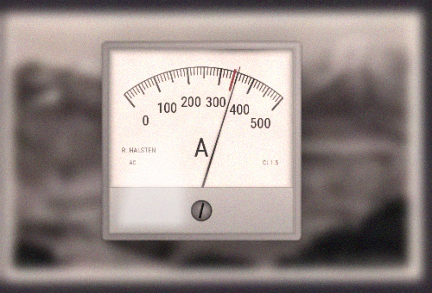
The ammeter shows 350 A
